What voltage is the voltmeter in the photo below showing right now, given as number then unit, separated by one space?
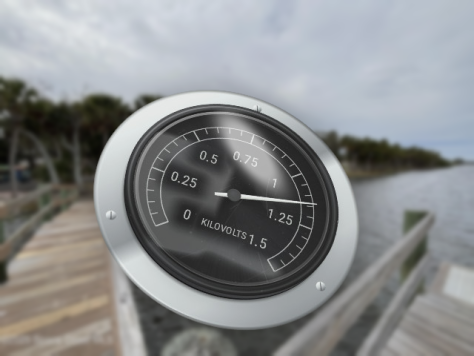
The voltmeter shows 1.15 kV
